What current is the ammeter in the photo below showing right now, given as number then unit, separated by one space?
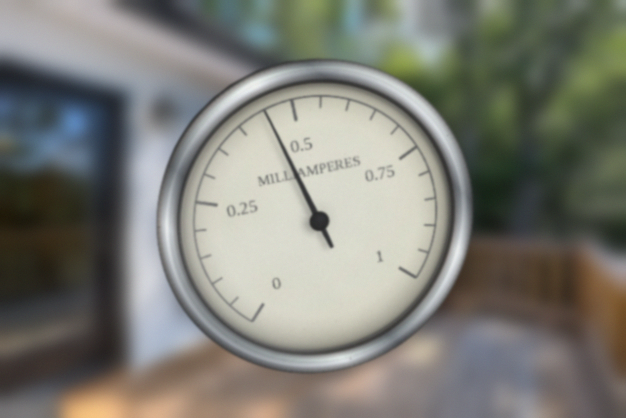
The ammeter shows 0.45 mA
